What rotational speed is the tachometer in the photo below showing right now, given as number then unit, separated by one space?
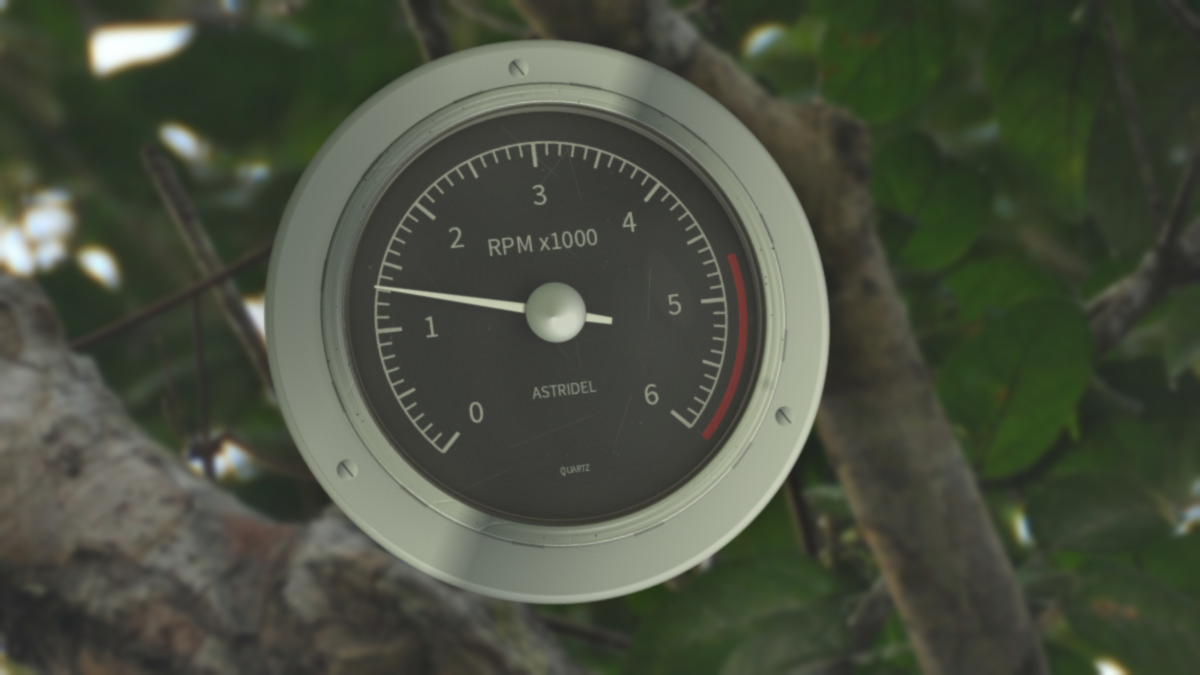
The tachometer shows 1300 rpm
